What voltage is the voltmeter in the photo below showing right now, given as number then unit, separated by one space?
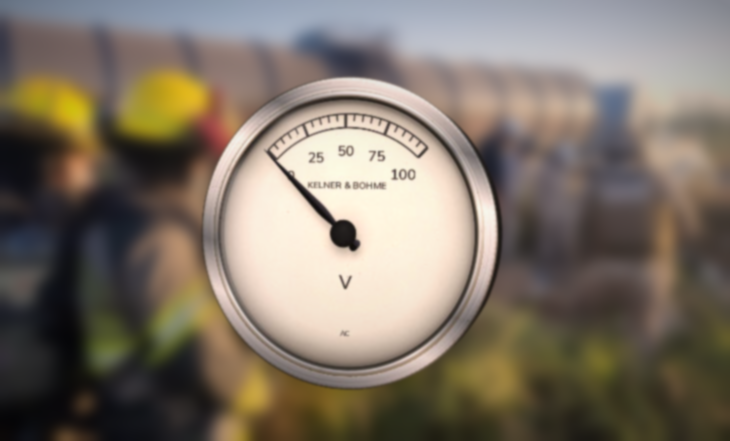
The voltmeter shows 0 V
